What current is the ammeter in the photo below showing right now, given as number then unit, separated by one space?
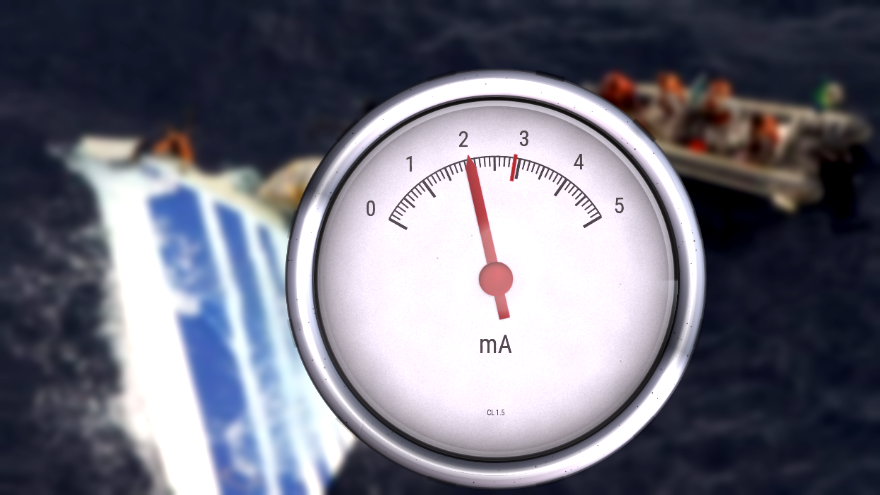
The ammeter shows 2 mA
